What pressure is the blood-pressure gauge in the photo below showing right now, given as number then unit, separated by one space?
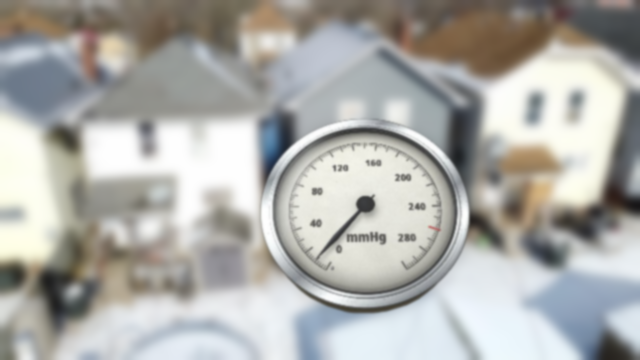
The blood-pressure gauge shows 10 mmHg
